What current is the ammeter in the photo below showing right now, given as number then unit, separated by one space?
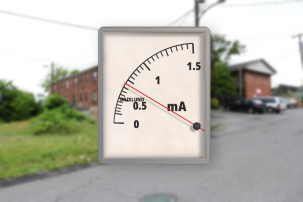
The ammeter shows 0.7 mA
